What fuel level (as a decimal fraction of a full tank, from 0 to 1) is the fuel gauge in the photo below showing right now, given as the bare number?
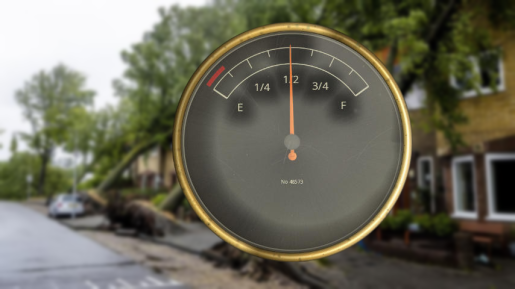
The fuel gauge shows 0.5
